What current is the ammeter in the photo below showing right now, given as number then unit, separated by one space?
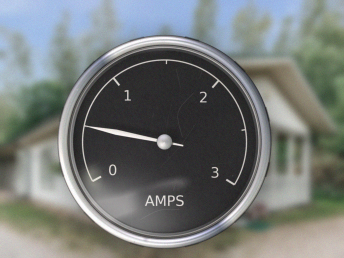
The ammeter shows 0.5 A
